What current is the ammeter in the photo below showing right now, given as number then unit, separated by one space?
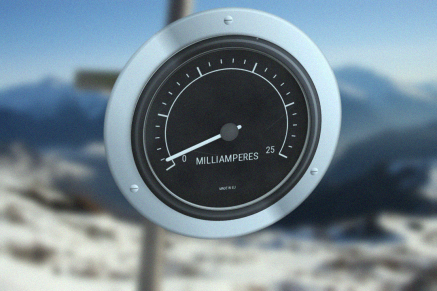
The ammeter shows 1 mA
